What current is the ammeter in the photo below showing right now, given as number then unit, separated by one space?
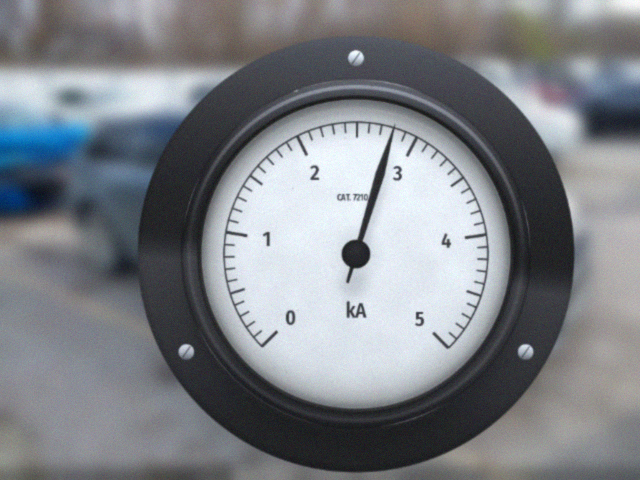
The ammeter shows 2.8 kA
